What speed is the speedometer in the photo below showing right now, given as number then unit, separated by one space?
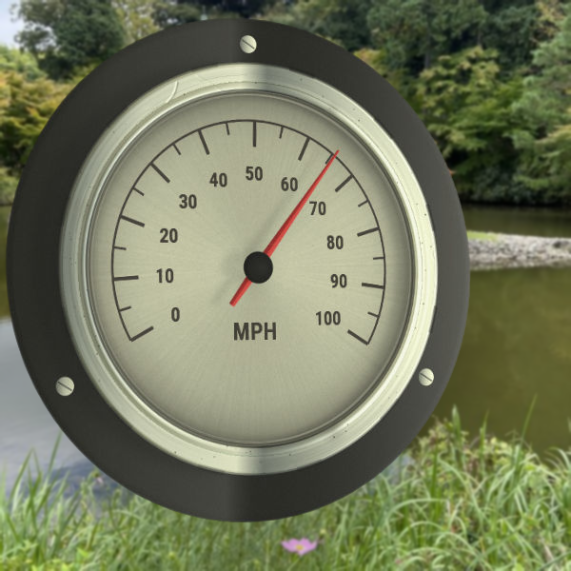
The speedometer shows 65 mph
